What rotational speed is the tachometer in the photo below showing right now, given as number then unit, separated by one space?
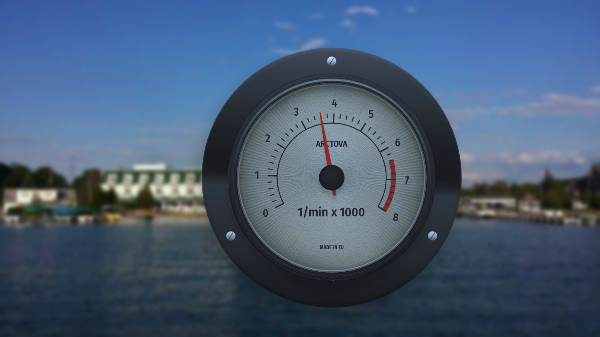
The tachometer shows 3600 rpm
